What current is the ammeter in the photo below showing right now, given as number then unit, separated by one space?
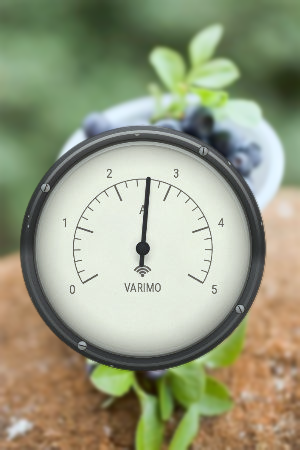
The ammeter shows 2.6 A
